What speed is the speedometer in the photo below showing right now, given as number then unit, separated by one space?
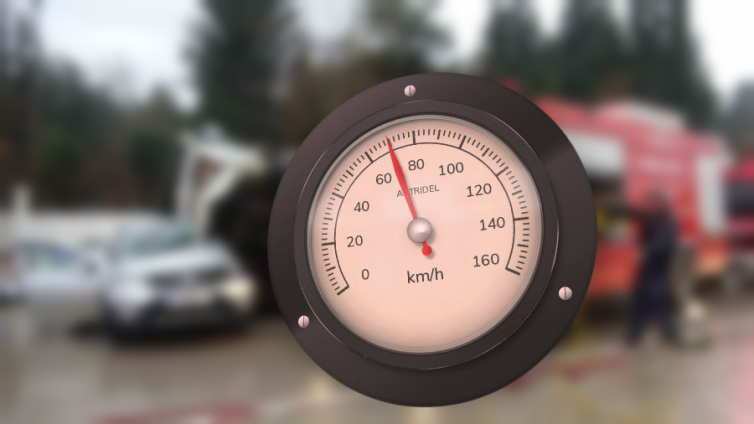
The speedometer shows 70 km/h
